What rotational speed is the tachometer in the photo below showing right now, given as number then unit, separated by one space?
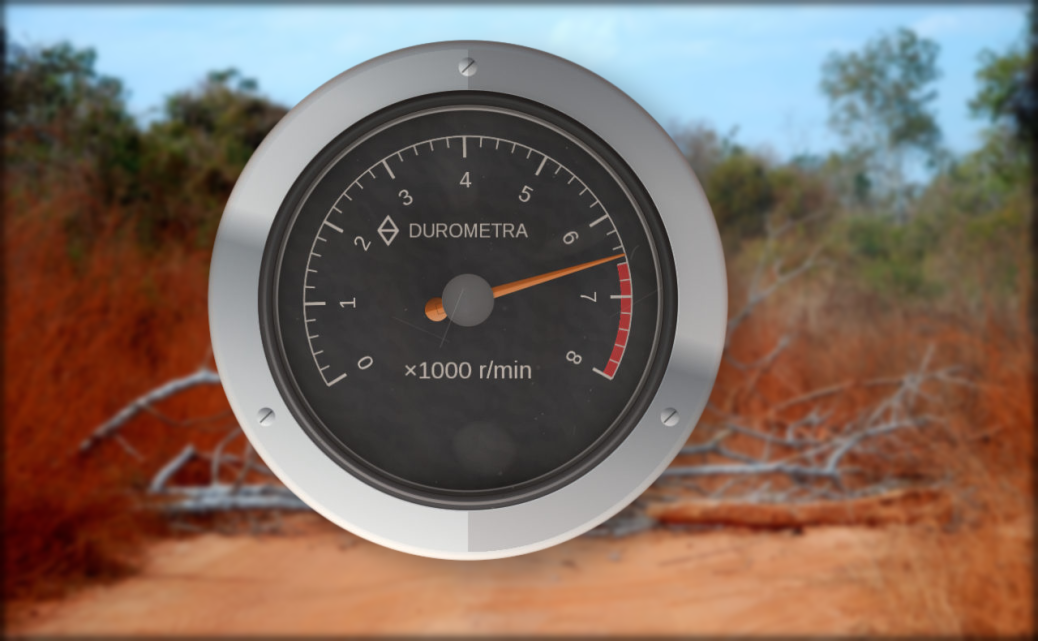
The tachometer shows 6500 rpm
